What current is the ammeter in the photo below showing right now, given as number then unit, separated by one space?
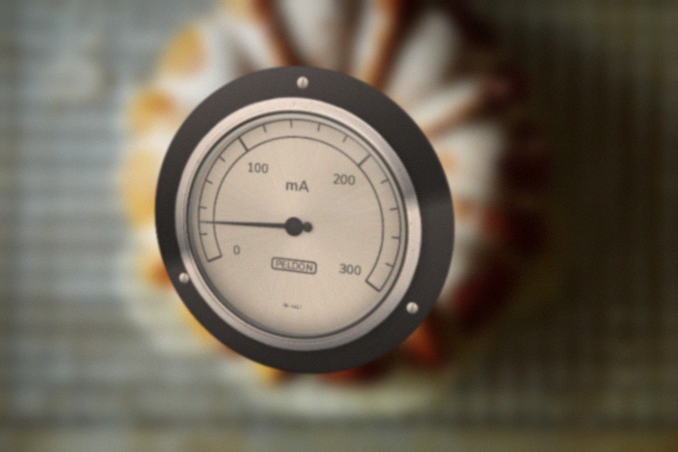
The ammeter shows 30 mA
